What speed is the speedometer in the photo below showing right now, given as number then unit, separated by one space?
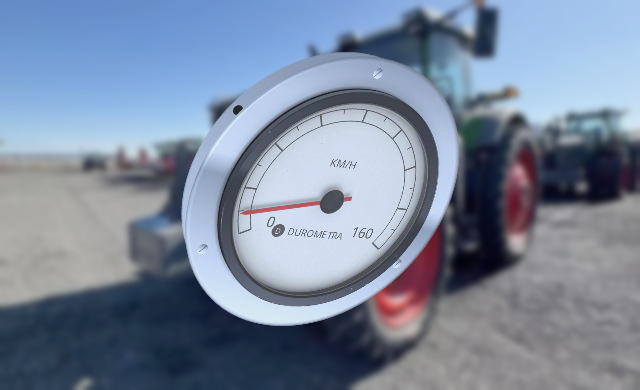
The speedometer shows 10 km/h
